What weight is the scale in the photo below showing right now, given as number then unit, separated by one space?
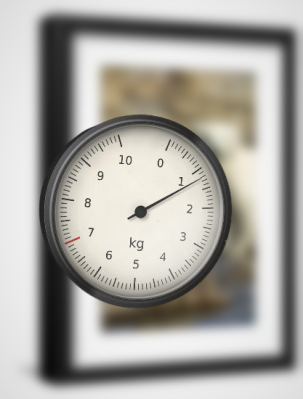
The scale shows 1.2 kg
